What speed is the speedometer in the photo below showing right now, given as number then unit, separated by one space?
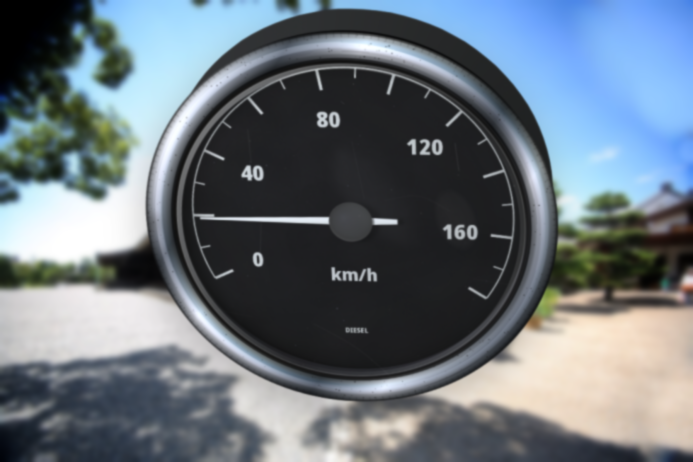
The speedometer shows 20 km/h
